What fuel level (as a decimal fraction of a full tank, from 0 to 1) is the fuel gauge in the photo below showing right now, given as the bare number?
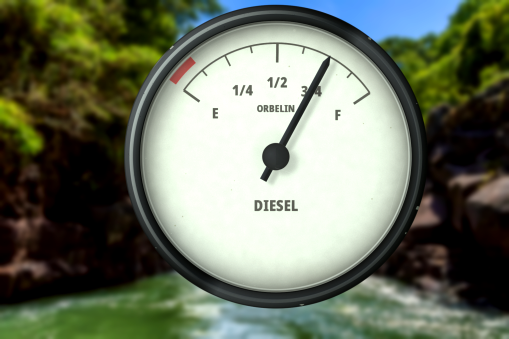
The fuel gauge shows 0.75
